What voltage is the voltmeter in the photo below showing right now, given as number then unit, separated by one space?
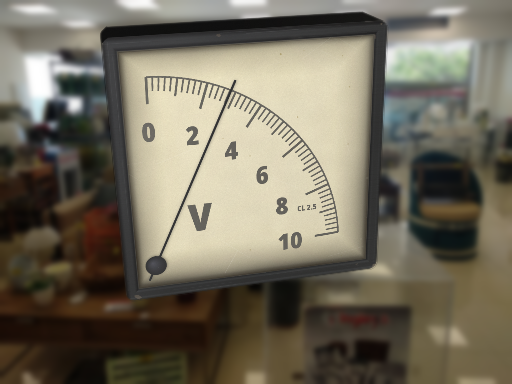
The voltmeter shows 2.8 V
